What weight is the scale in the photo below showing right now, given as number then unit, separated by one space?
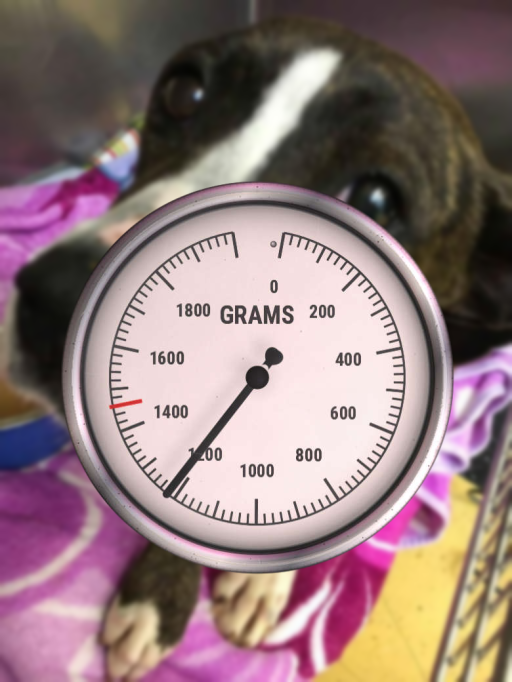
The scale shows 1220 g
